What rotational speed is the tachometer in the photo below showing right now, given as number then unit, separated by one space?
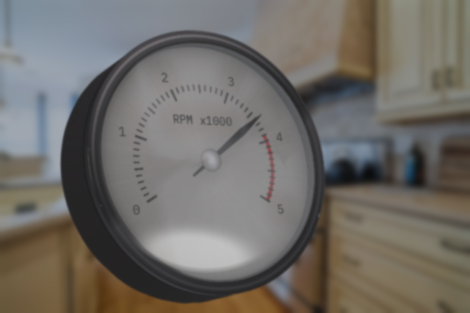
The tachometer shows 3600 rpm
